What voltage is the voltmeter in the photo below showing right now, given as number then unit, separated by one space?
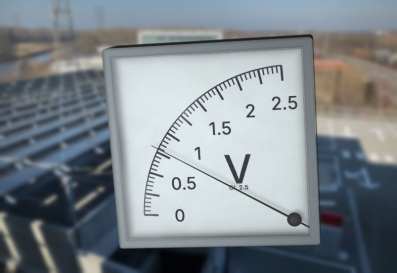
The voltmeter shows 0.8 V
